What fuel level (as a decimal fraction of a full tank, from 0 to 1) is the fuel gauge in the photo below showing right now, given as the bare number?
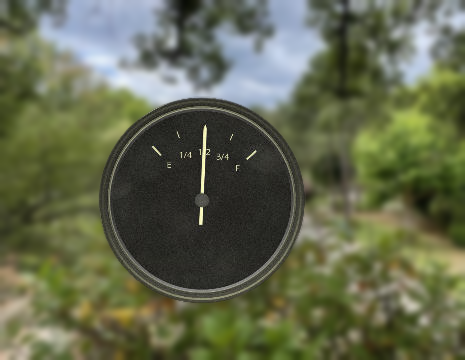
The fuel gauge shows 0.5
